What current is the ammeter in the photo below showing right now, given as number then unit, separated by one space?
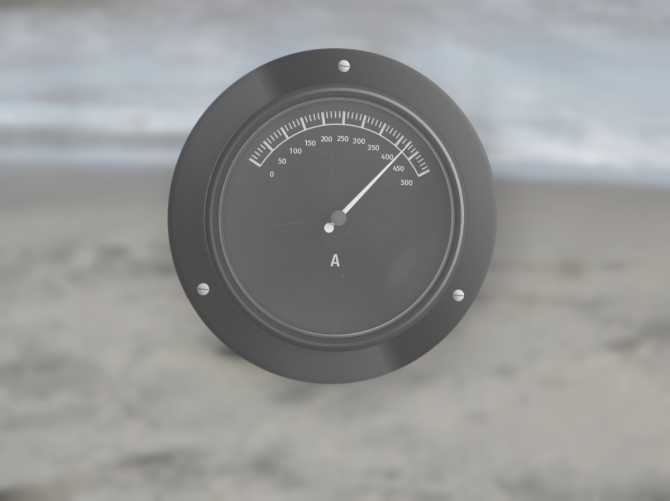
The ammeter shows 420 A
